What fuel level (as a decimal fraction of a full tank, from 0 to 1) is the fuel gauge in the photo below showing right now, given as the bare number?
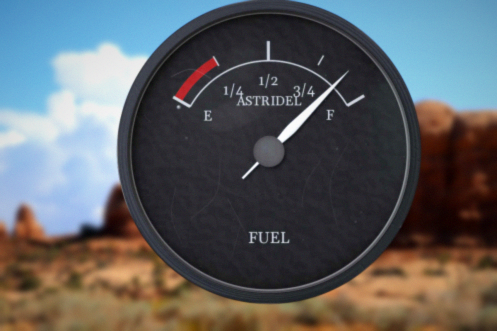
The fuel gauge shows 0.875
